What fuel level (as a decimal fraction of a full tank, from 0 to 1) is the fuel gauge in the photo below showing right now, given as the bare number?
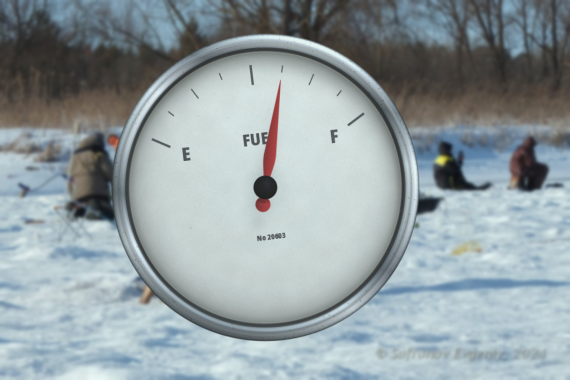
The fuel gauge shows 0.625
